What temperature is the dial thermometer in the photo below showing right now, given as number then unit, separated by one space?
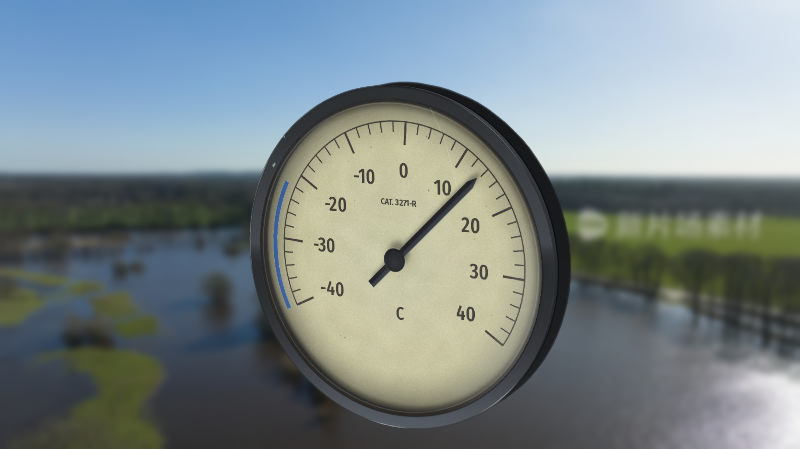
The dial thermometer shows 14 °C
